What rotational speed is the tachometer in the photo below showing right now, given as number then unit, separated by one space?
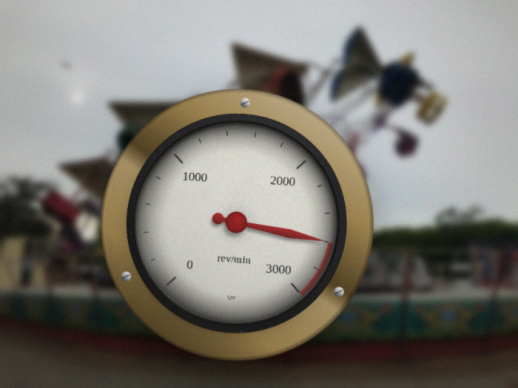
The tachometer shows 2600 rpm
